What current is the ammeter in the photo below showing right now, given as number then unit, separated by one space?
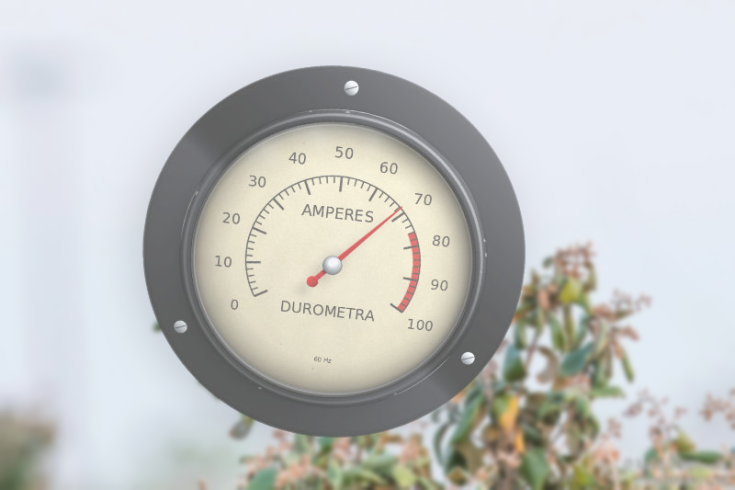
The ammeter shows 68 A
